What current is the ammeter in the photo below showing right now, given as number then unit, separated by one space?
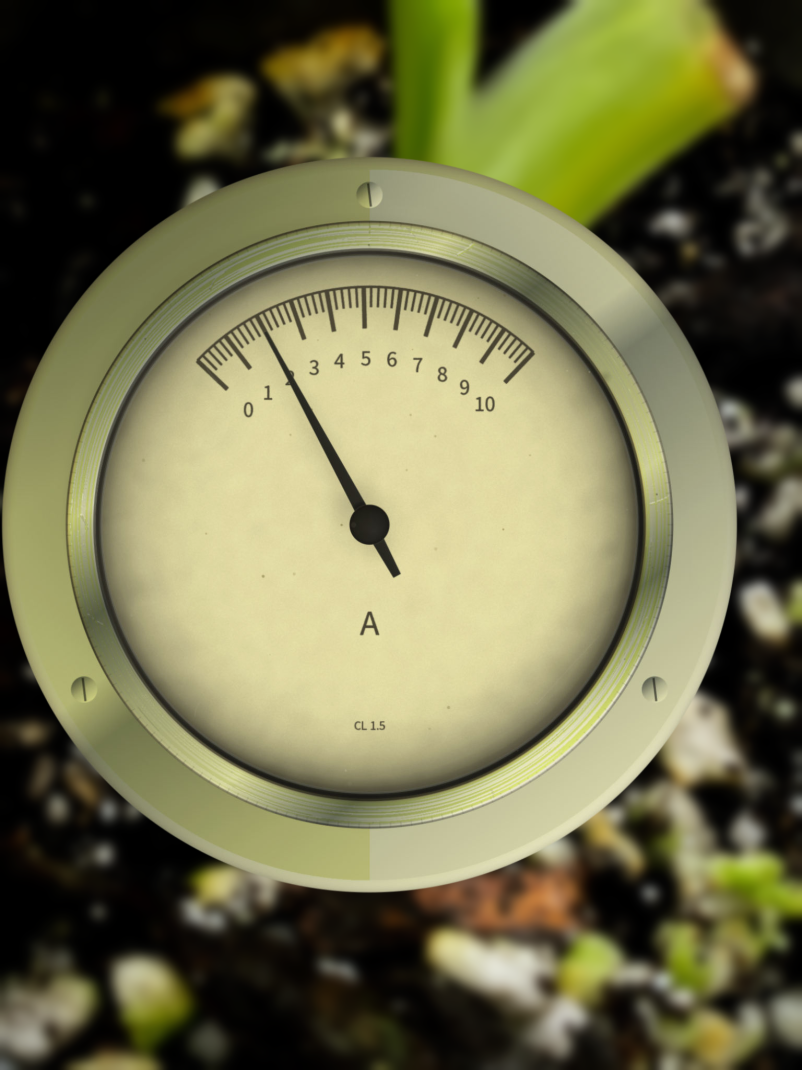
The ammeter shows 2 A
